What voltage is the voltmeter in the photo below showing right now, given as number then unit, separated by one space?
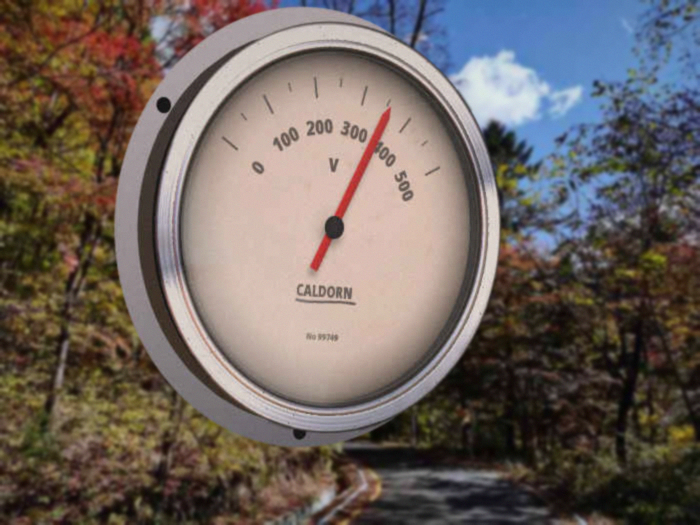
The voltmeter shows 350 V
